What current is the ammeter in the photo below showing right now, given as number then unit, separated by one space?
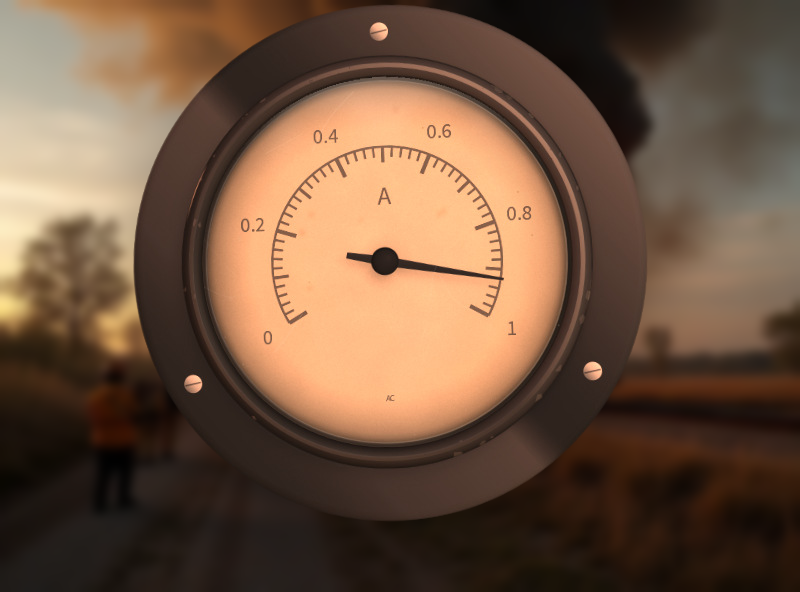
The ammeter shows 0.92 A
